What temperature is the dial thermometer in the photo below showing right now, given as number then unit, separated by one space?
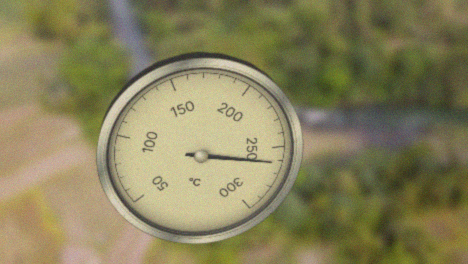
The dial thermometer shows 260 °C
